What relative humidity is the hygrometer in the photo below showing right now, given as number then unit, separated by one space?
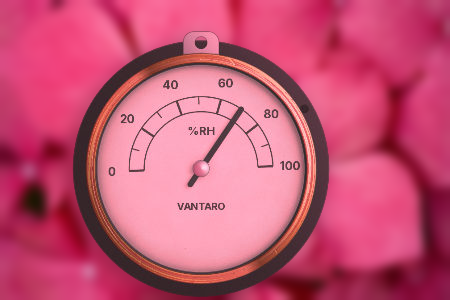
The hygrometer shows 70 %
